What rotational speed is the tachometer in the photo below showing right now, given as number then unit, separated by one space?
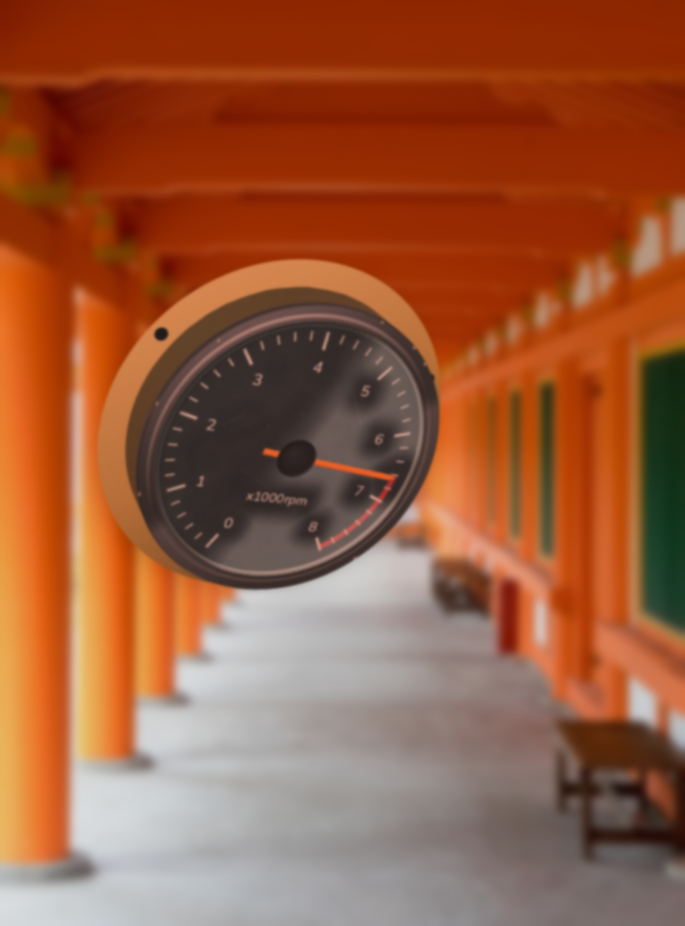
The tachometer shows 6600 rpm
